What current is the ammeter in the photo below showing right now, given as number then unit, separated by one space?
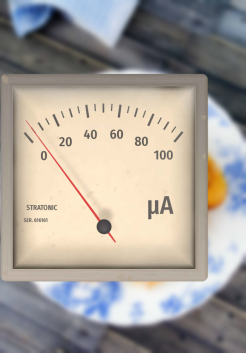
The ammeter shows 5 µA
